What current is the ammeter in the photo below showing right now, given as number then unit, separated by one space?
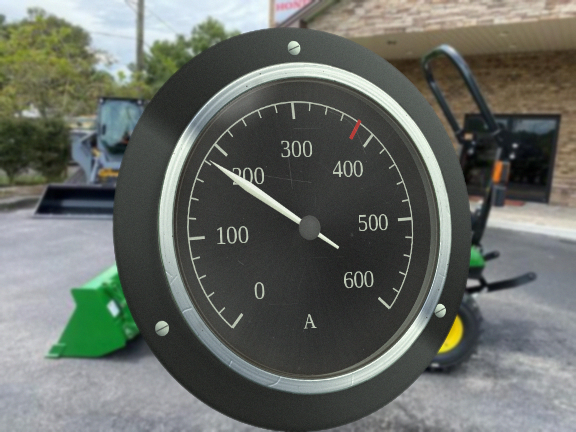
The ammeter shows 180 A
